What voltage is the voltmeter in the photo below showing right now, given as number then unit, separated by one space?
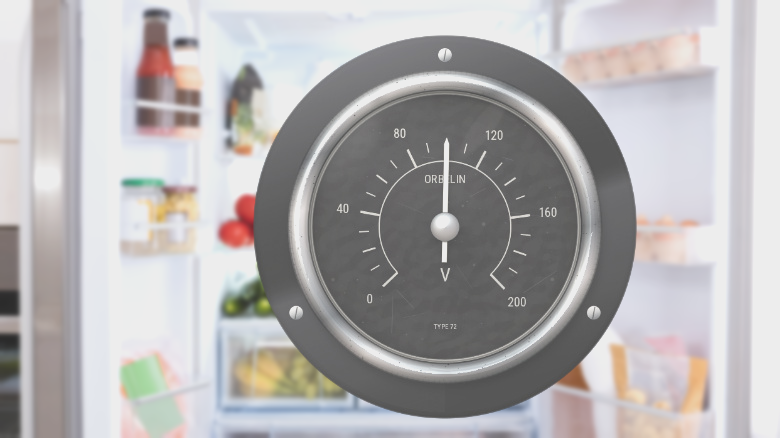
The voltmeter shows 100 V
